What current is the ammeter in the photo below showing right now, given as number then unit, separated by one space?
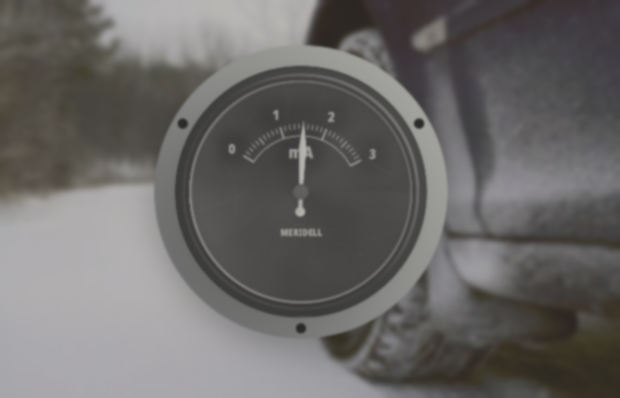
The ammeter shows 1.5 mA
